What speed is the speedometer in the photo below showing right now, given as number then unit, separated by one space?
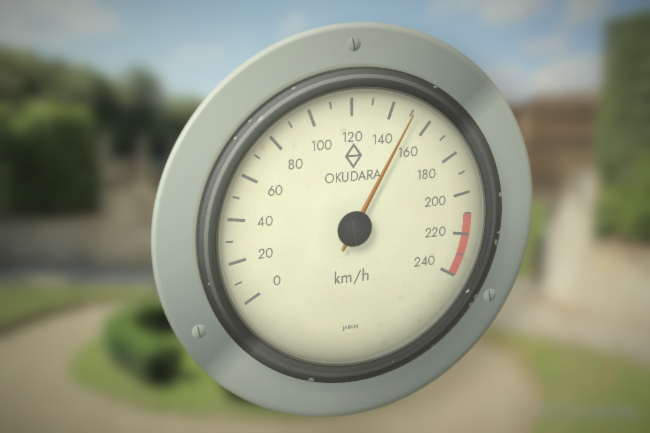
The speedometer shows 150 km/h
